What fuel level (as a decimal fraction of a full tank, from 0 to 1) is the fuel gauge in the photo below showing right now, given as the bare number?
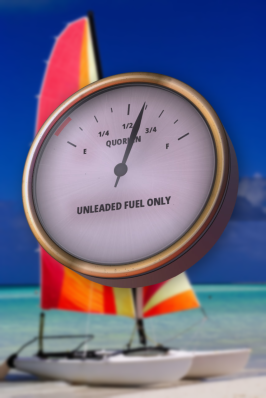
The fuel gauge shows 0.625
